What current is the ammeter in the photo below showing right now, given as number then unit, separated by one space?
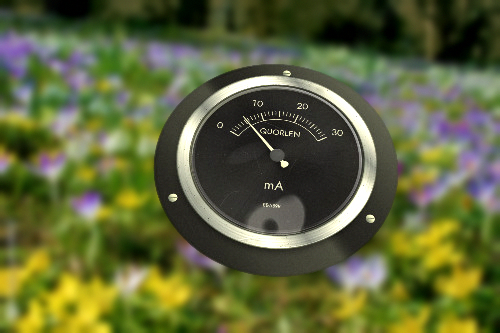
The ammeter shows 5 mA
